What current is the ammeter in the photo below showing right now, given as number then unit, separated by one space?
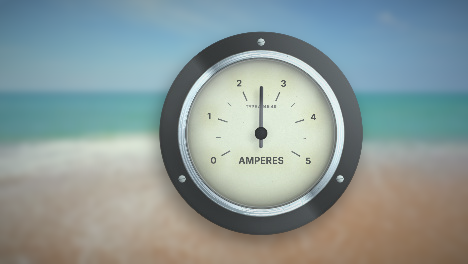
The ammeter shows 2.5 A
